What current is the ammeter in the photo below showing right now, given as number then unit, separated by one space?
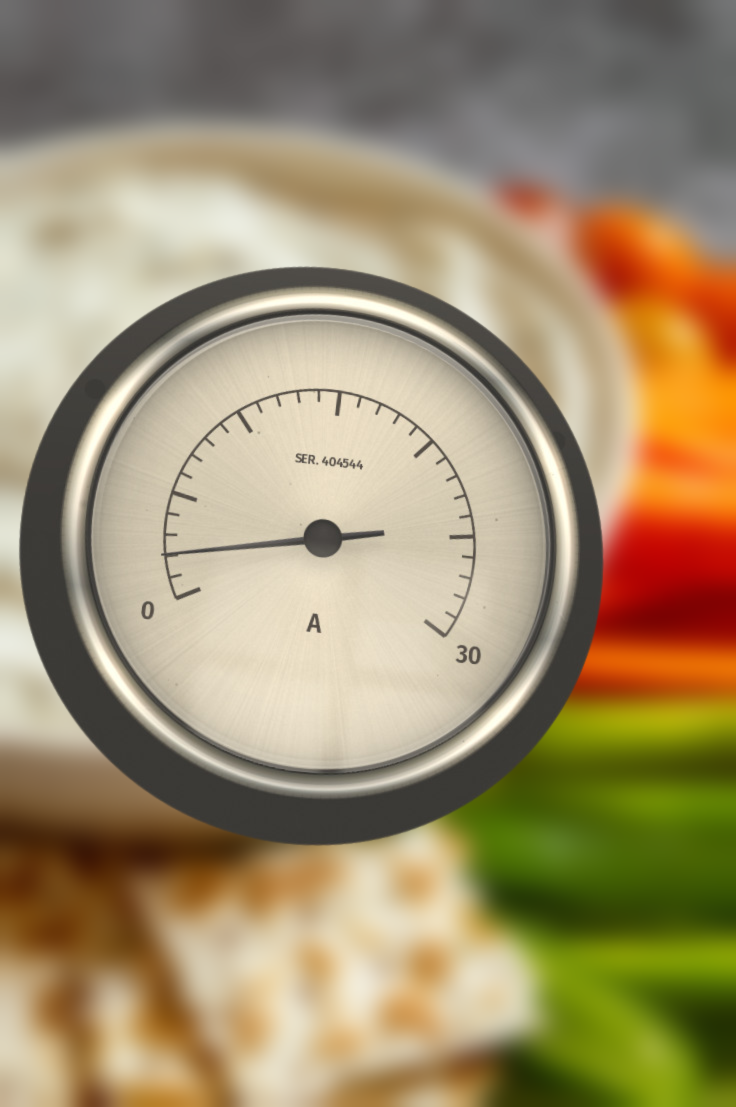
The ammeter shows 2 A
